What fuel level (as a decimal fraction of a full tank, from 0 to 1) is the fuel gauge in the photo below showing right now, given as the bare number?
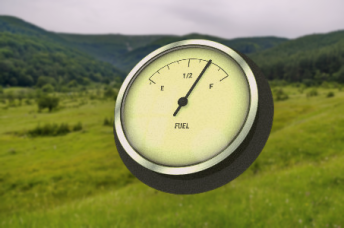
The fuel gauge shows 0.75
